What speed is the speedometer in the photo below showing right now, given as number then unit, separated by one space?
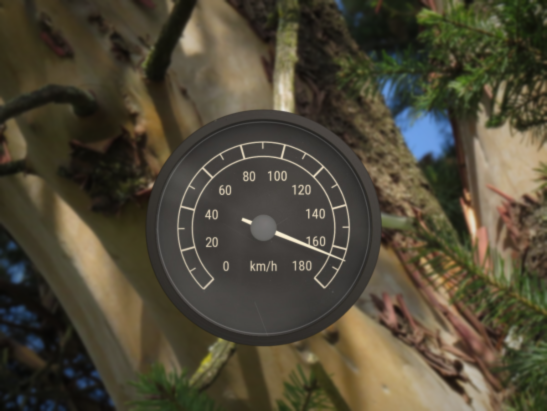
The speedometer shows 165 km/h
